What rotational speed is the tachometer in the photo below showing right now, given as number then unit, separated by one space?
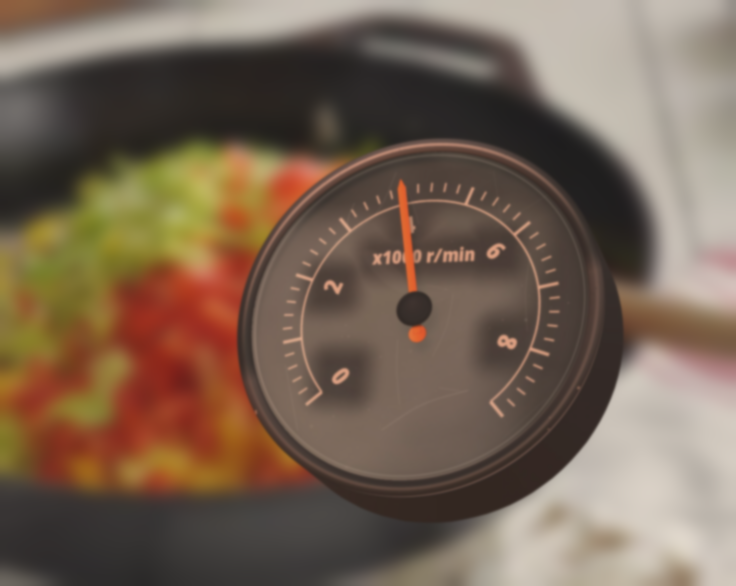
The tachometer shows 4000 rpm
